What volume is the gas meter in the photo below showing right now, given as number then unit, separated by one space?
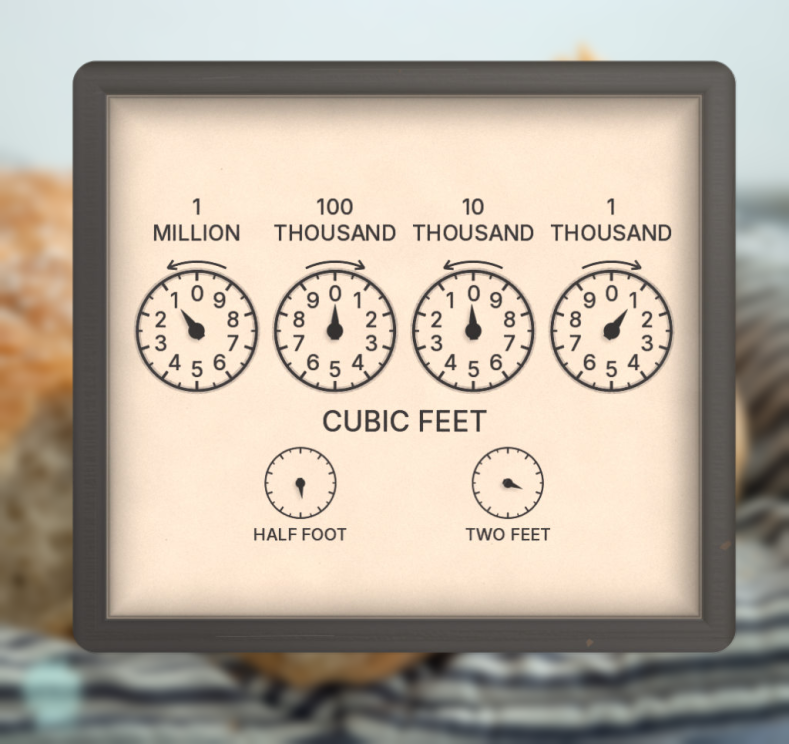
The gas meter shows 100100 ft³
